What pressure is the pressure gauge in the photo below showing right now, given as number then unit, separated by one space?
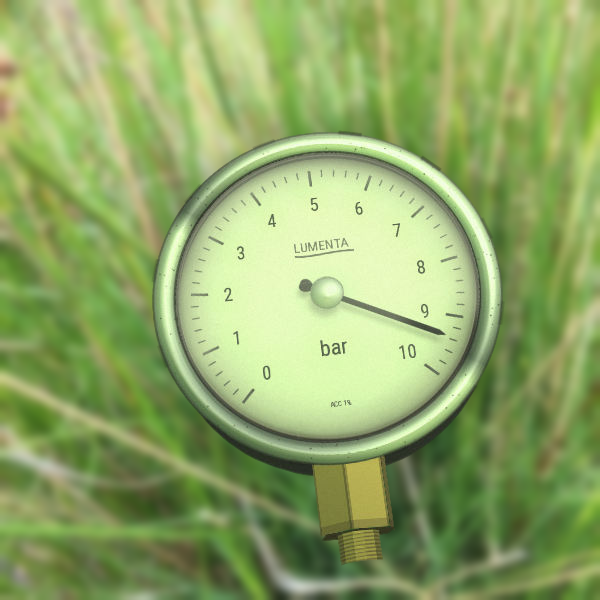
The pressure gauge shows 9.4 bar
